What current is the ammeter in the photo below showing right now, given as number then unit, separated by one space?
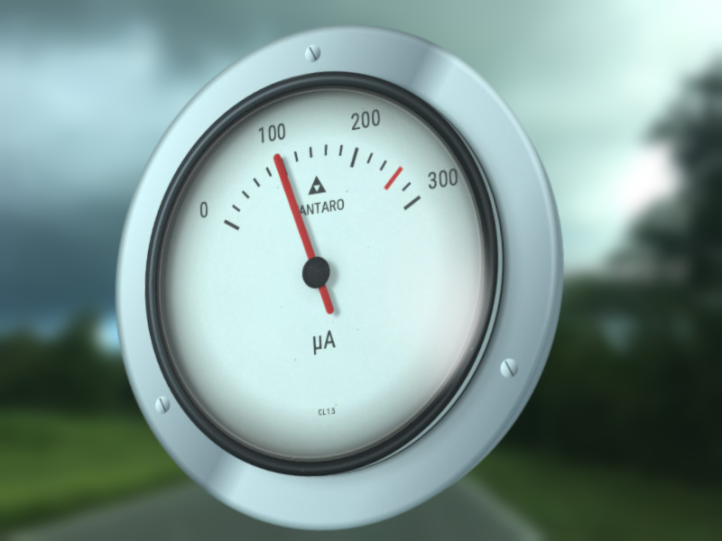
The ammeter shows 100 µA
